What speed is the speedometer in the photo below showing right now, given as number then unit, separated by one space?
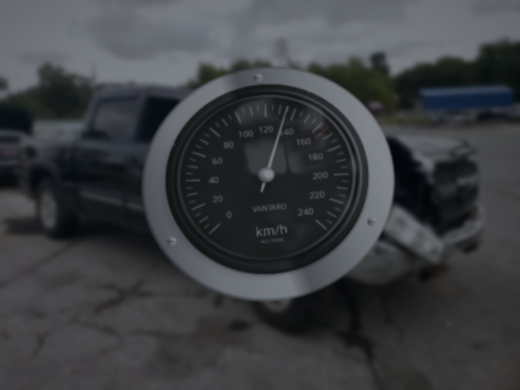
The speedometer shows 135 km/h
